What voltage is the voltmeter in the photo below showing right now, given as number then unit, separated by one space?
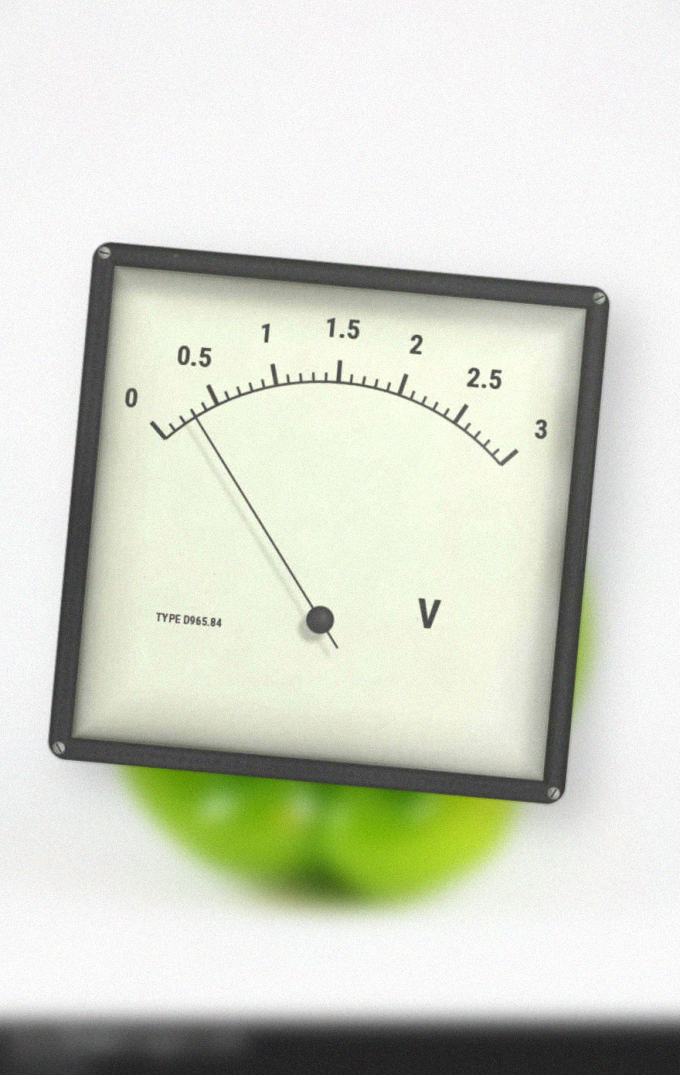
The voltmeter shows 0.3 V
